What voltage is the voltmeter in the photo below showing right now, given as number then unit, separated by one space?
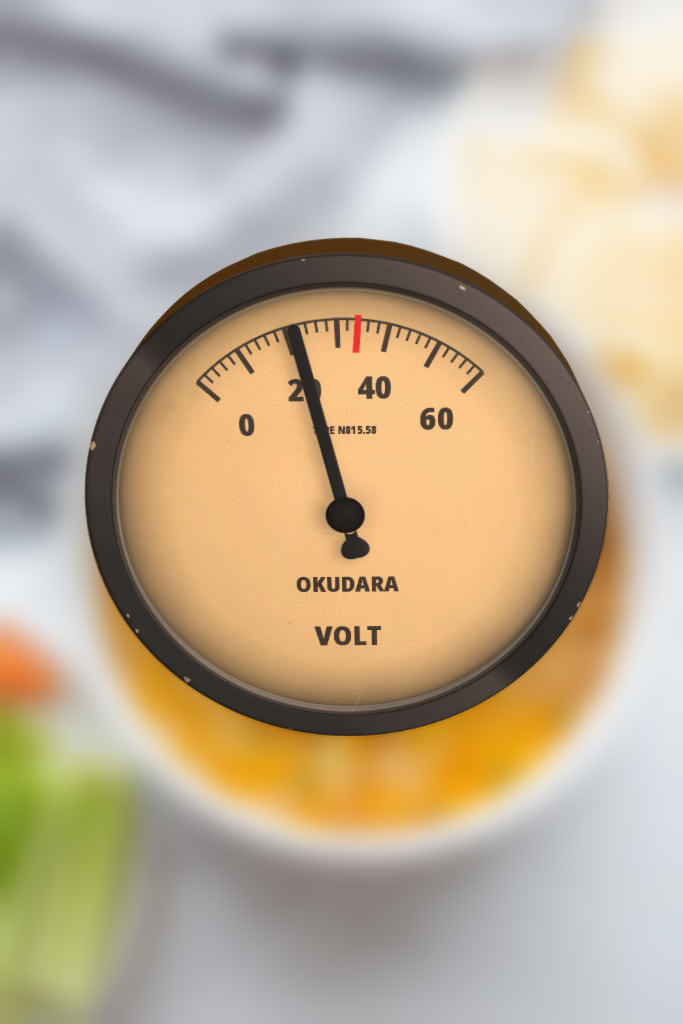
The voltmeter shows 22 V
